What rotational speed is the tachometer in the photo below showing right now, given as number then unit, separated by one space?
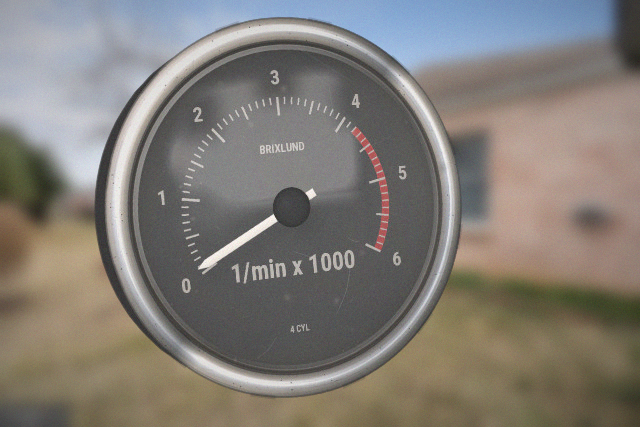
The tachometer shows 100 rpm
